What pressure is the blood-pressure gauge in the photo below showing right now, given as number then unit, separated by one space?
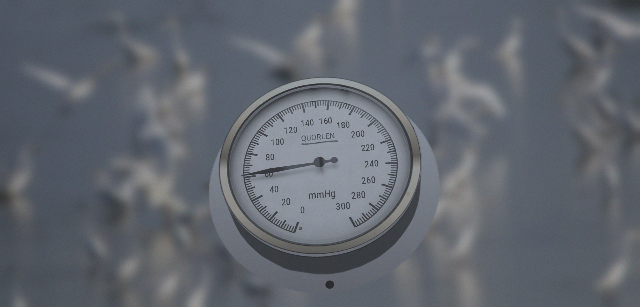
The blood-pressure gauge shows 60 mmHg
